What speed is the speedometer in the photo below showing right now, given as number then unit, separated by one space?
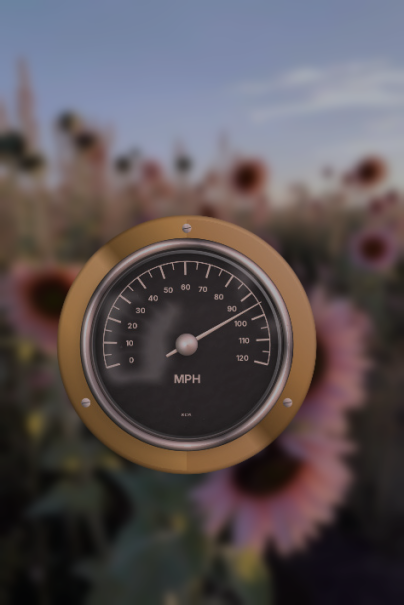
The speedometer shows 95 mph
